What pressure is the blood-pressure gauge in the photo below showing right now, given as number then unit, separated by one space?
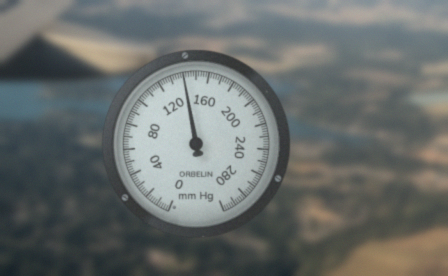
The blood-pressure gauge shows 140 mmHg
